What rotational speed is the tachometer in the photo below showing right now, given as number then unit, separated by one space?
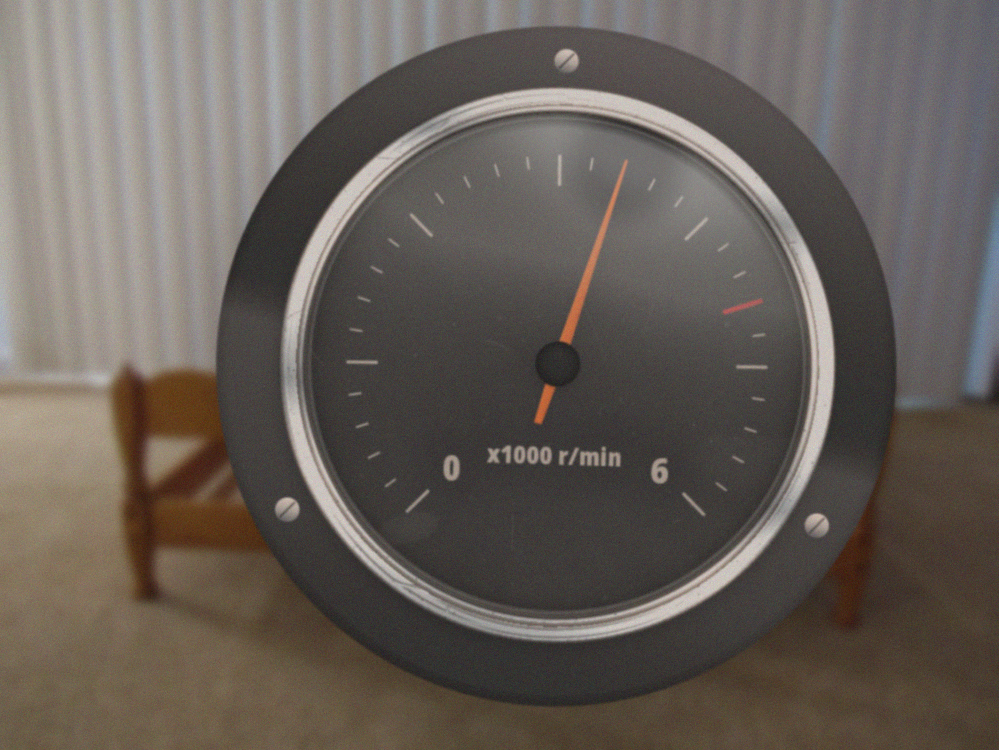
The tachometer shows 3400 rpm
